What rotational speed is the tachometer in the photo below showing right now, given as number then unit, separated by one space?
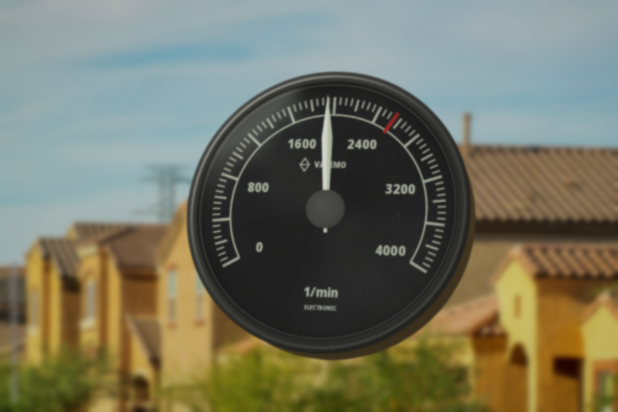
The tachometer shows 1950 rpm
